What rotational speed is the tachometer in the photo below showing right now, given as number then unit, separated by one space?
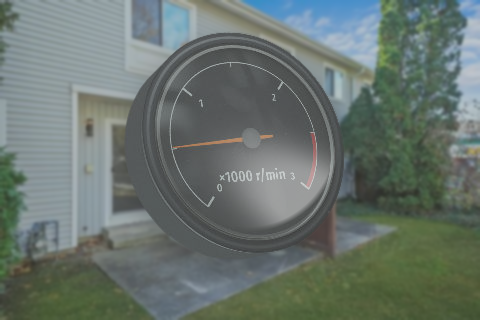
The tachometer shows 500 rpm
